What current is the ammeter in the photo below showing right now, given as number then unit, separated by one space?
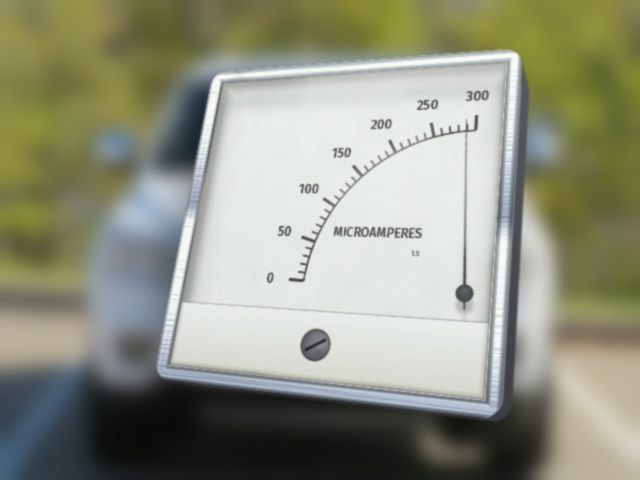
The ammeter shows 290 µA
